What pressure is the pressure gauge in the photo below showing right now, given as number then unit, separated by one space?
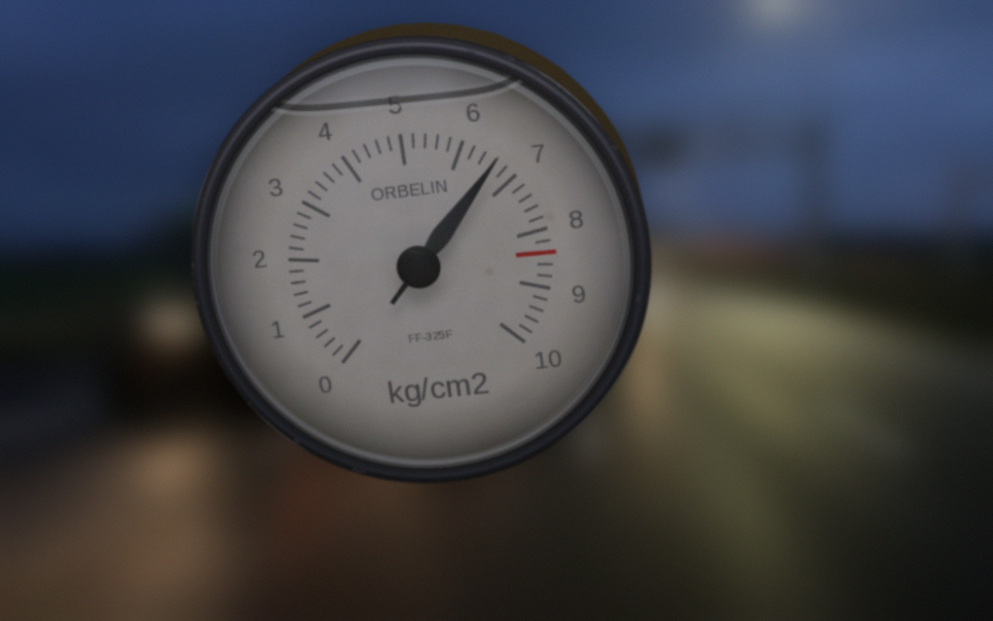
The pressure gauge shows 6.6 kg/cm²
